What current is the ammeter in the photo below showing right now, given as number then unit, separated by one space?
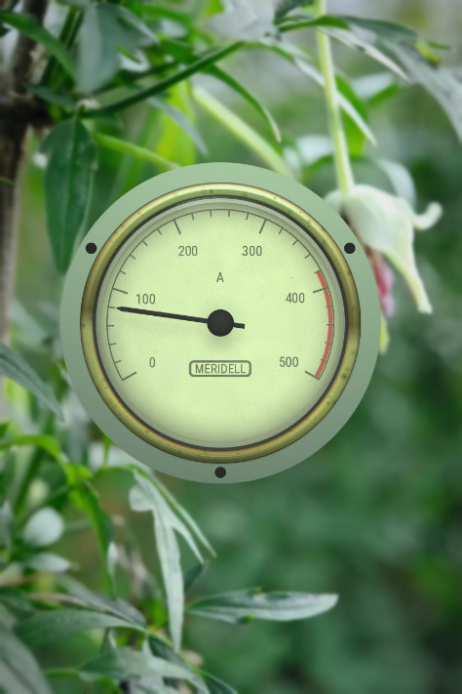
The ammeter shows 80 A
